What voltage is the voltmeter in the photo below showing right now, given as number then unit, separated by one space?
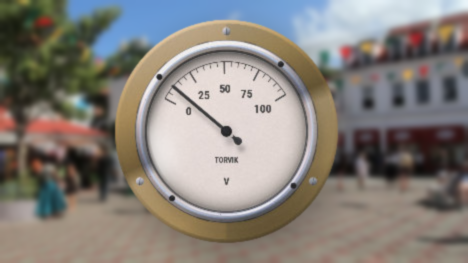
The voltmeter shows 10 V
